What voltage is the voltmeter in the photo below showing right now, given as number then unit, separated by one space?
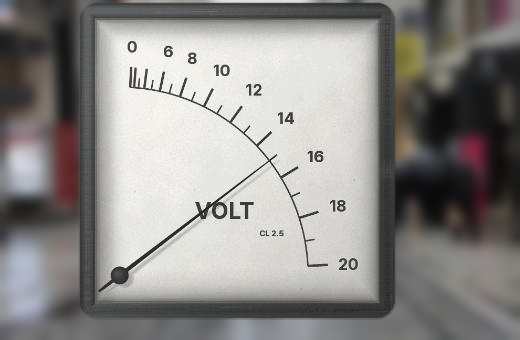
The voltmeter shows 15 V
